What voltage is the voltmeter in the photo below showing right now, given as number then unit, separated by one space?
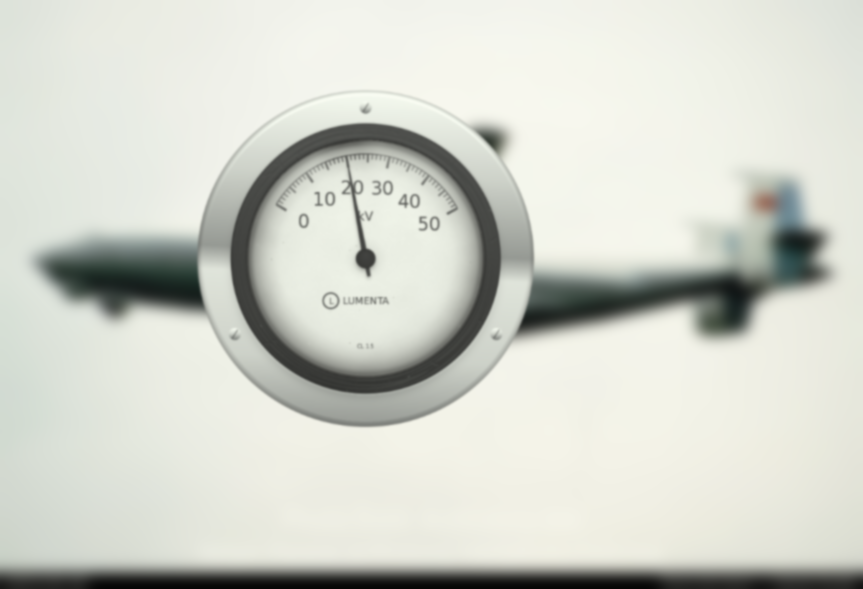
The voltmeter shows 20 kV
